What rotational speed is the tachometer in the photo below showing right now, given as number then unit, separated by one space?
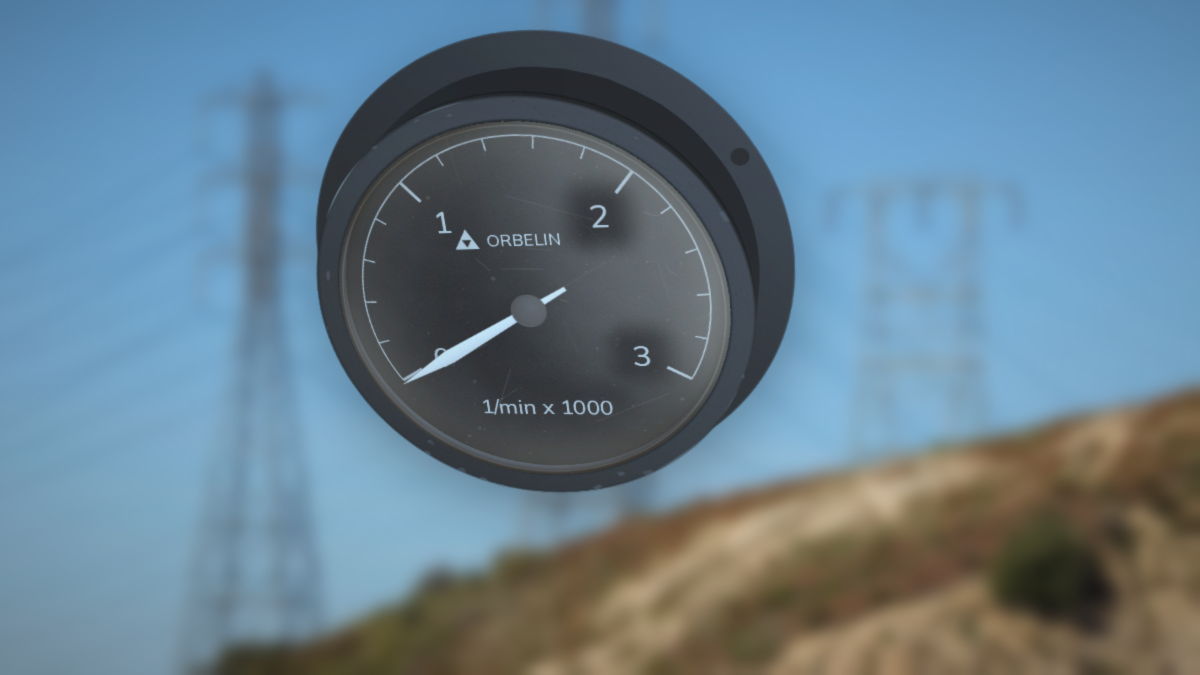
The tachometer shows 0 rpm
